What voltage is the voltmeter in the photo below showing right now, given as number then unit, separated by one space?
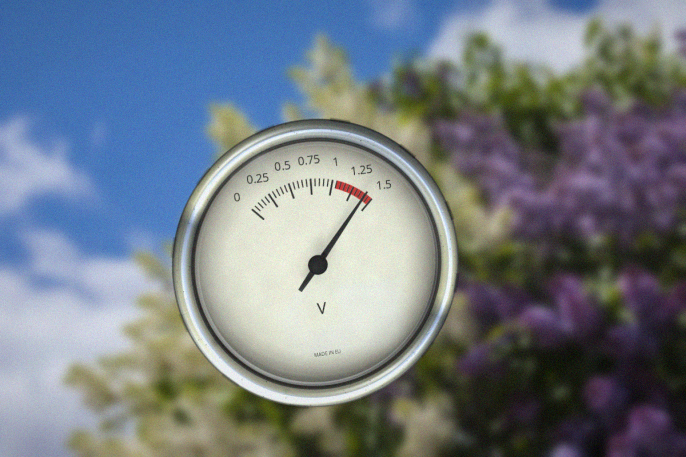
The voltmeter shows 1.4 V
